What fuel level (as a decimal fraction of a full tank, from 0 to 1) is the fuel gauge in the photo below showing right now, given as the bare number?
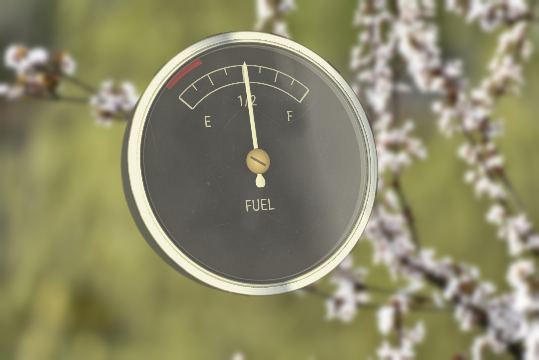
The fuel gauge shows 0.5
